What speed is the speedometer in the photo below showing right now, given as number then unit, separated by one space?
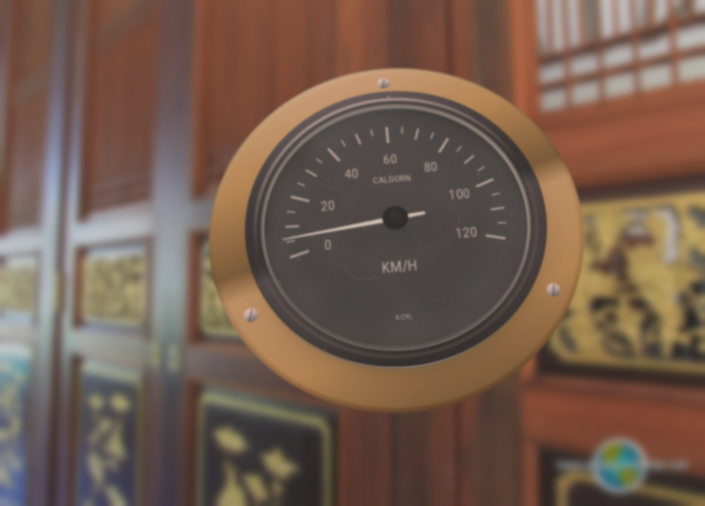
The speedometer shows 5 km/h
